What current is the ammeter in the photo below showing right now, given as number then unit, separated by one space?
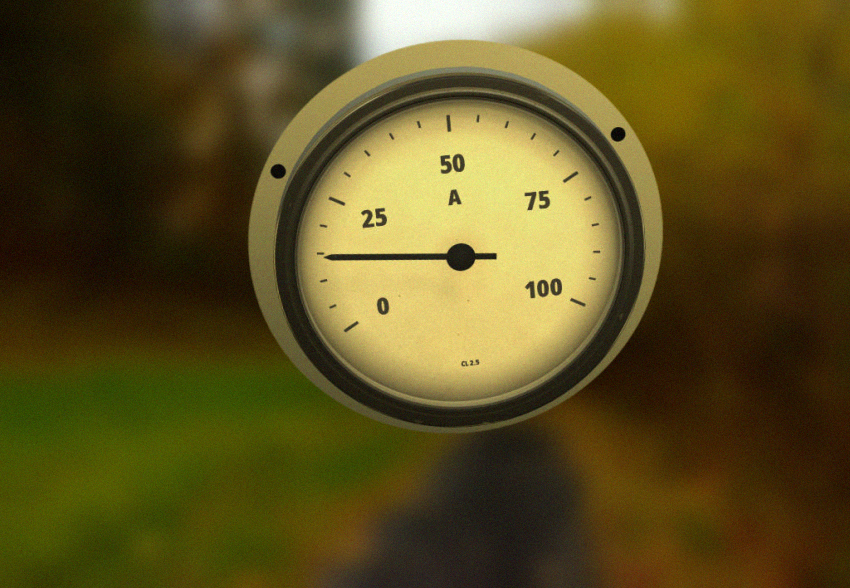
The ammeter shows 15 A
